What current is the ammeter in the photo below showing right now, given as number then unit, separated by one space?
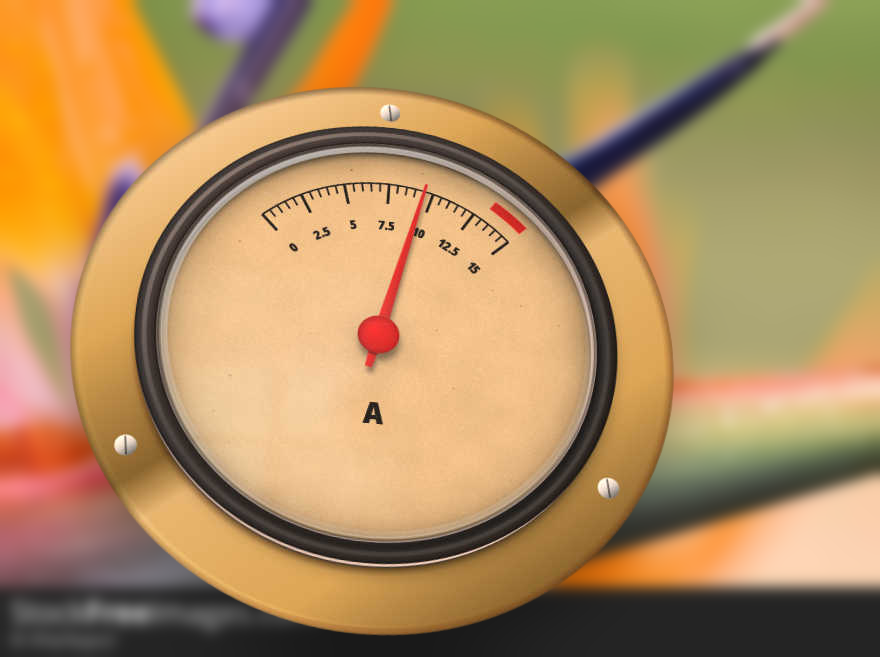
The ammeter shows 9.5 A
